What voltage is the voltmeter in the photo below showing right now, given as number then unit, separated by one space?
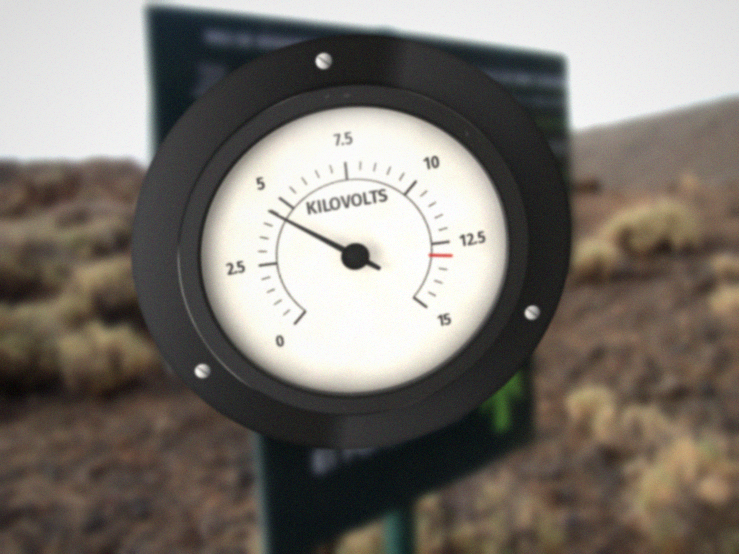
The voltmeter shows 4.5 kV
